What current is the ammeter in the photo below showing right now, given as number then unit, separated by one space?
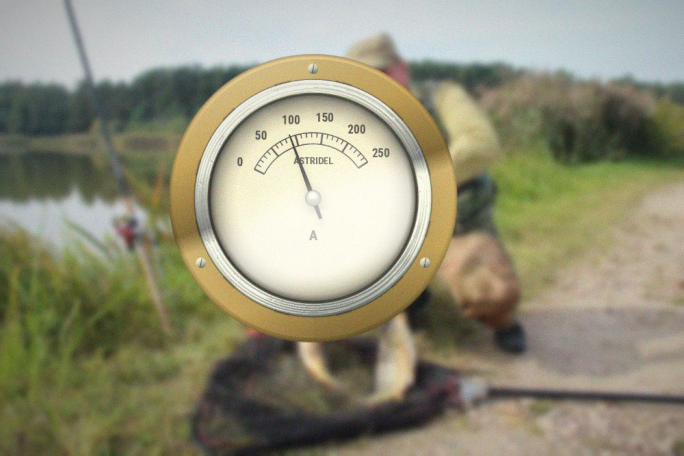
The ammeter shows 90 A
